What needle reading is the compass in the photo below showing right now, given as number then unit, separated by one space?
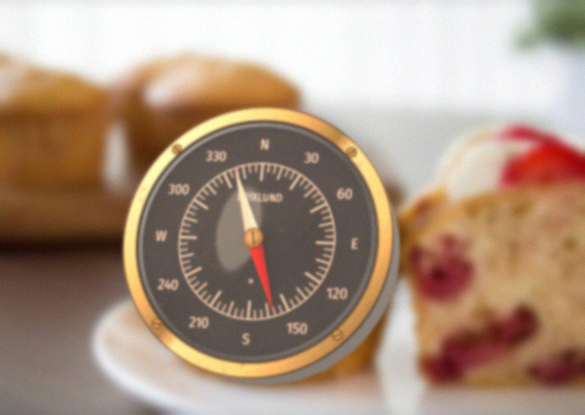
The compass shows 160 °
